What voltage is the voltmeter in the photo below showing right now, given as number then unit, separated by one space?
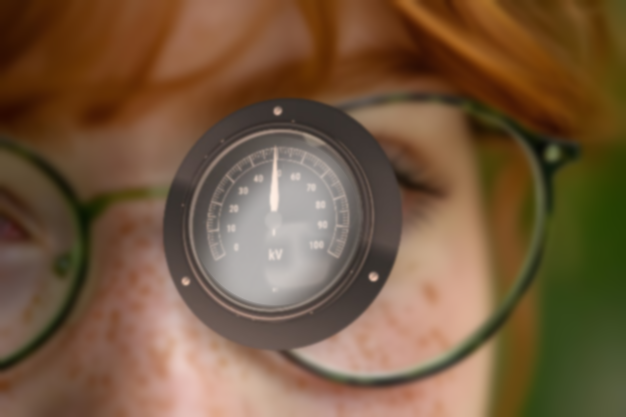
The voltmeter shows 50 kV
